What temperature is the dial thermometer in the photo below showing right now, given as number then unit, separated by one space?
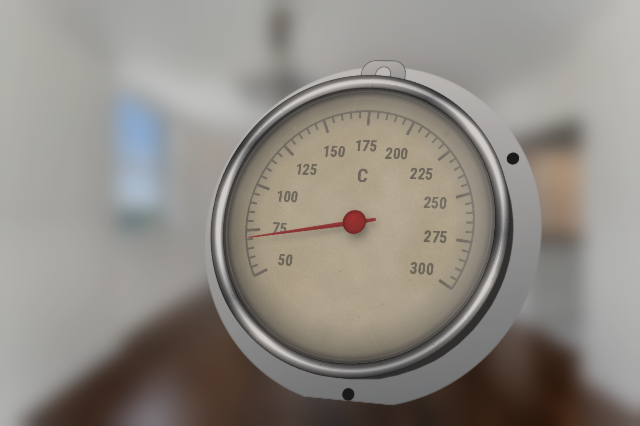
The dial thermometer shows 70 °C
